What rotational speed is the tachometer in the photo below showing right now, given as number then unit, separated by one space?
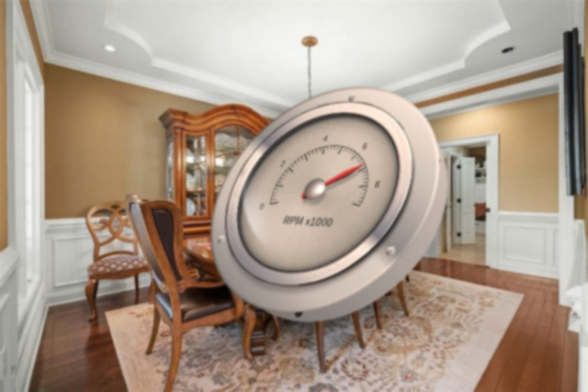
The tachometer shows 7000 rpm
